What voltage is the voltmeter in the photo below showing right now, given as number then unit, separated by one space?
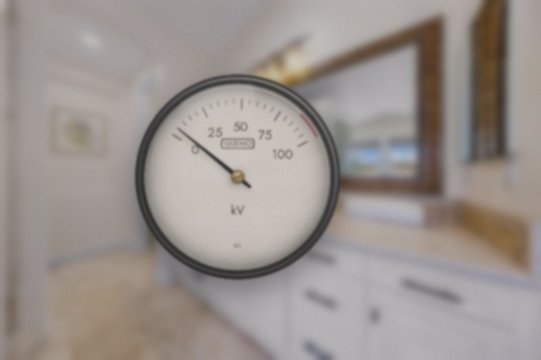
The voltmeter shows 5 kV
